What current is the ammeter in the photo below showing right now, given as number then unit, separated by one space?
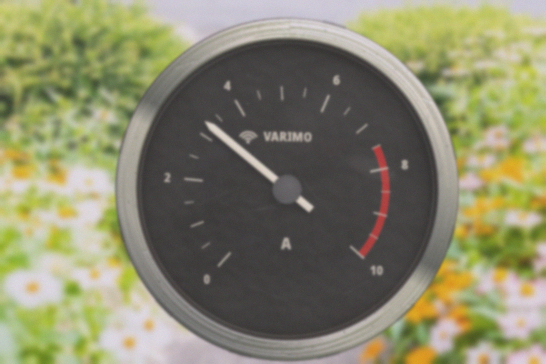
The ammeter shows 3.25 A
